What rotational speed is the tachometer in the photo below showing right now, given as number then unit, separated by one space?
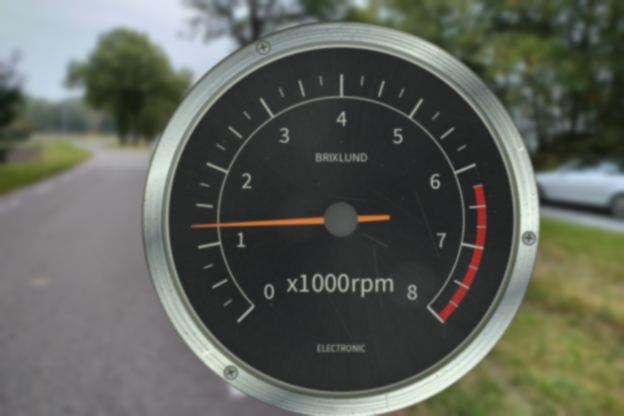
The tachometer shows 1250 rpm
